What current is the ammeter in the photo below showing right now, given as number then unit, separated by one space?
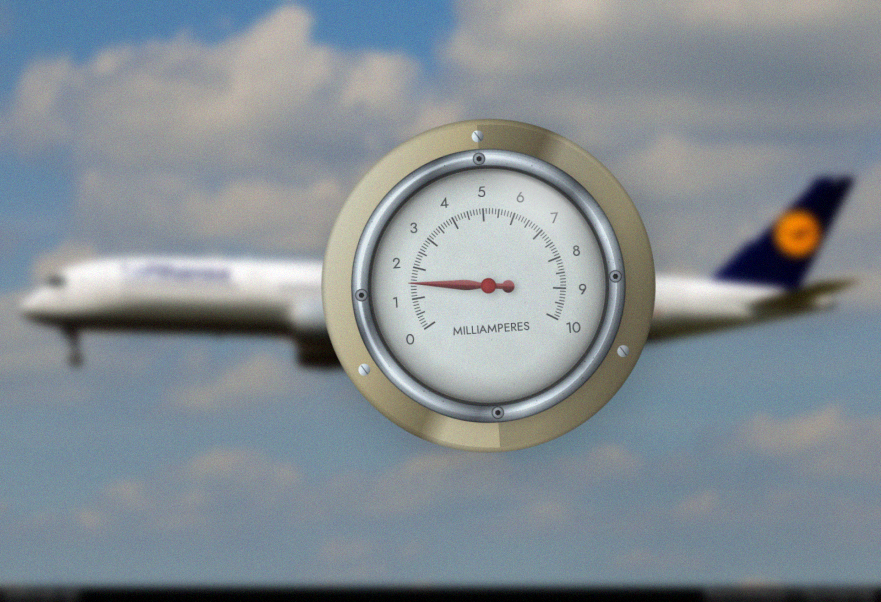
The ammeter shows 1.5 mA
